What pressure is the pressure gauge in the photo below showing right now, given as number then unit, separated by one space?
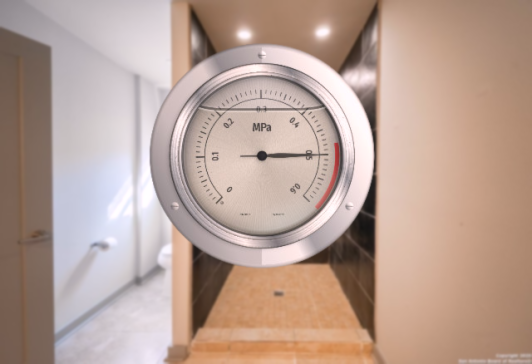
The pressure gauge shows 0.5 MPa
